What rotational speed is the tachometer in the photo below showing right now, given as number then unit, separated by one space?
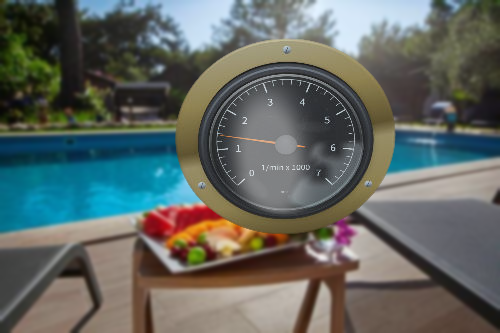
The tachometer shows 1400 rpm
